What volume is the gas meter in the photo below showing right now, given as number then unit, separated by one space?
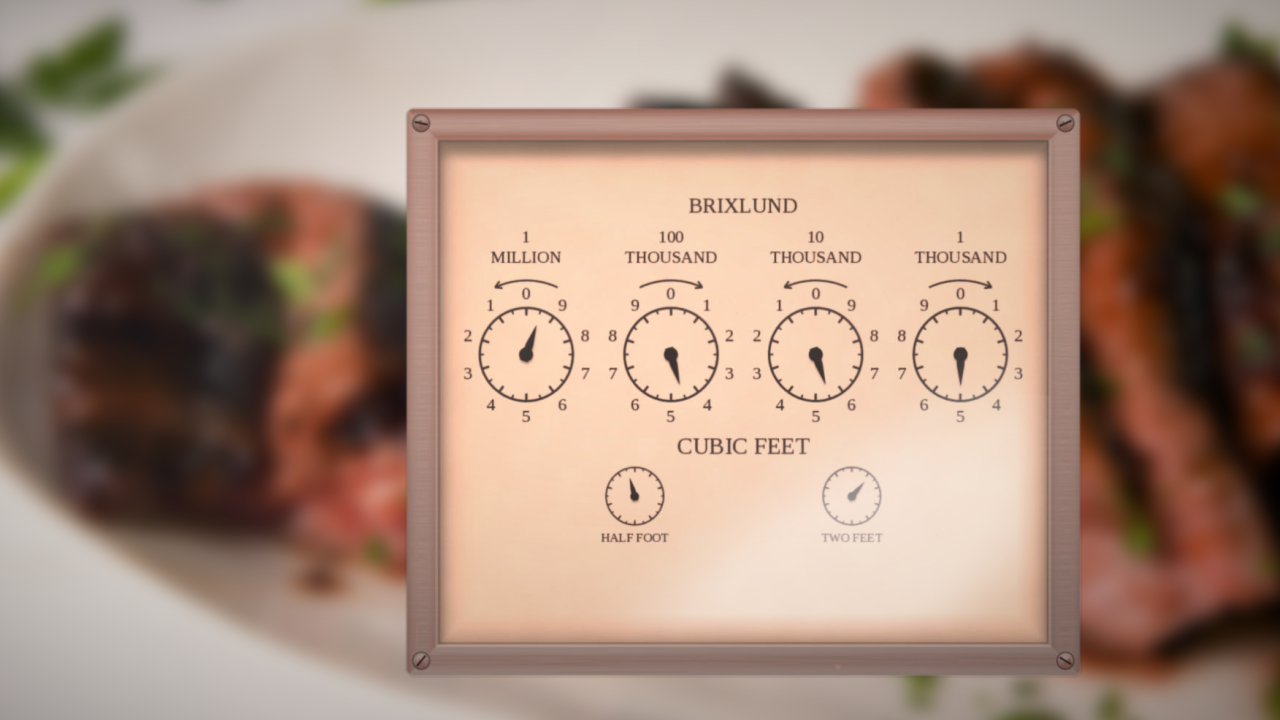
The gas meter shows 945500 ft³
